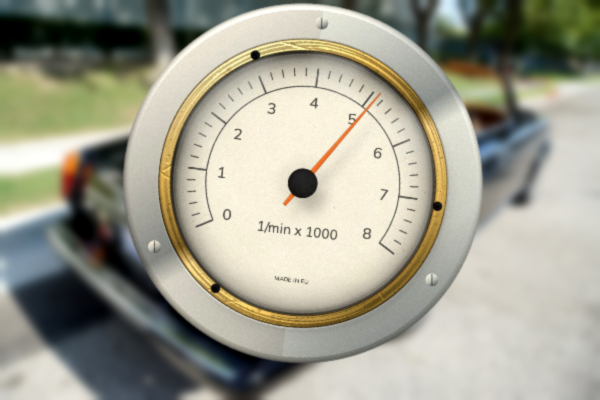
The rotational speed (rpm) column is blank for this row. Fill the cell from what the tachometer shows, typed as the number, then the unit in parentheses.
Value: 5100 (rpm)
